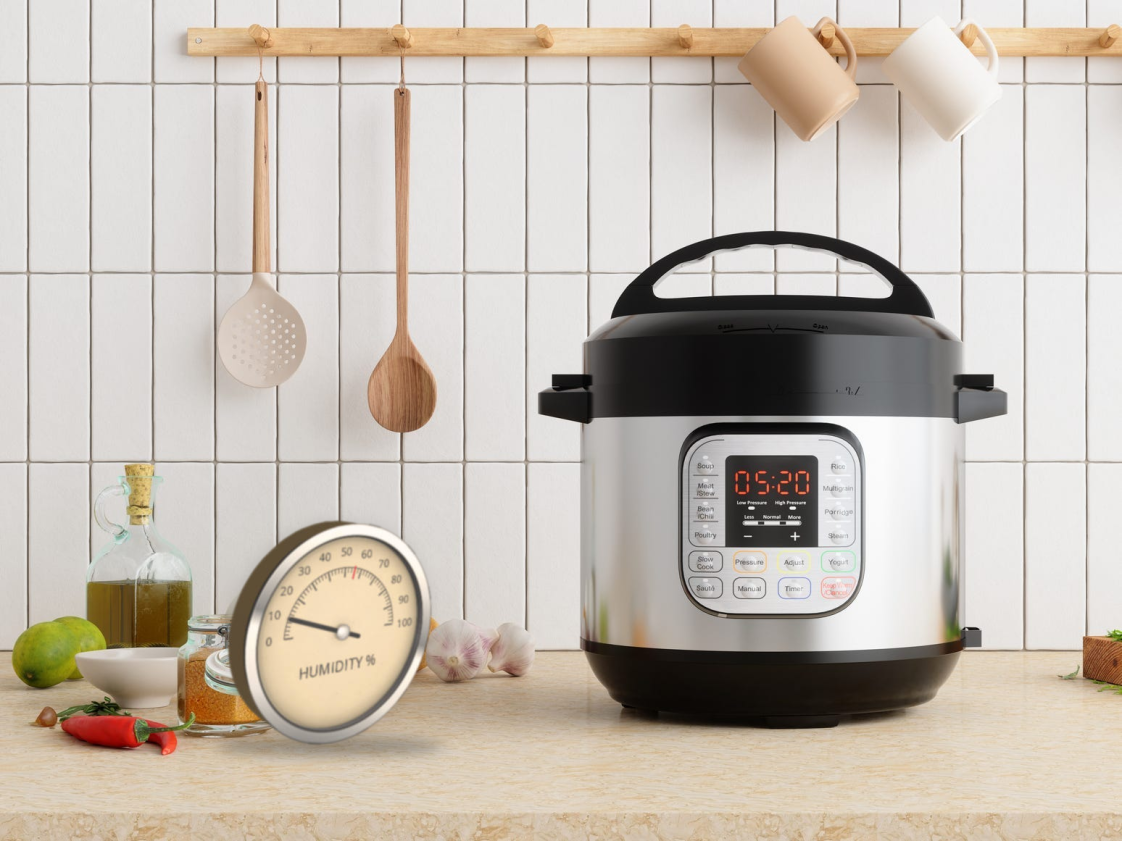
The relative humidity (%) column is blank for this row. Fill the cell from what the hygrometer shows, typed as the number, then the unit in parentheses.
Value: 10 (%)
